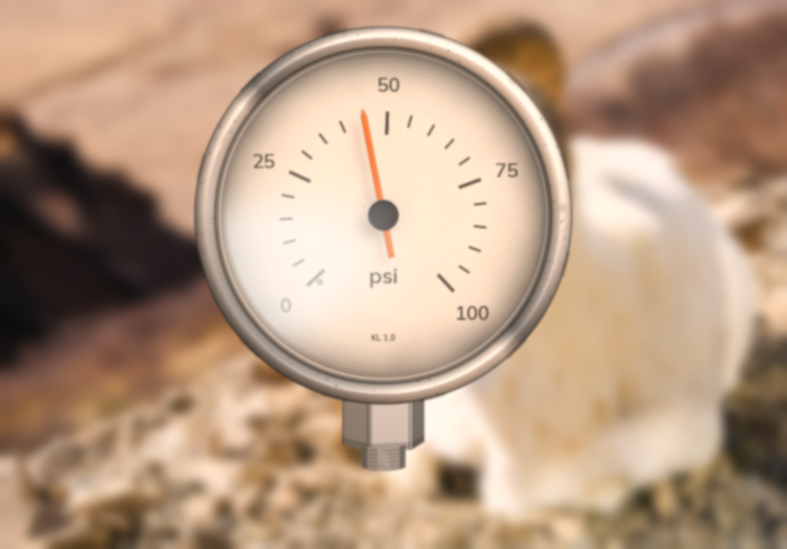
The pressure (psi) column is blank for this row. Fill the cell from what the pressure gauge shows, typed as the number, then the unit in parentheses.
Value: 45 (psi)
